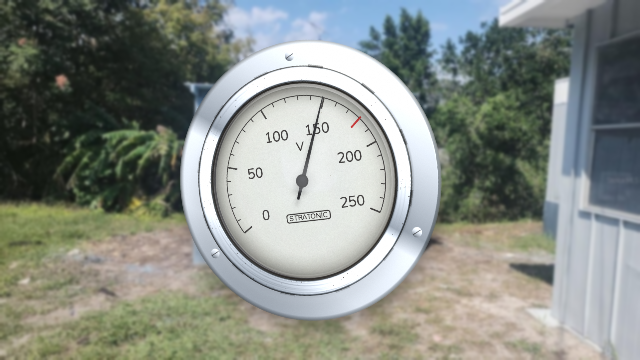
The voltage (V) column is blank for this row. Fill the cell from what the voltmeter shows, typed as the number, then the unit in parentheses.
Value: 150 (V)
